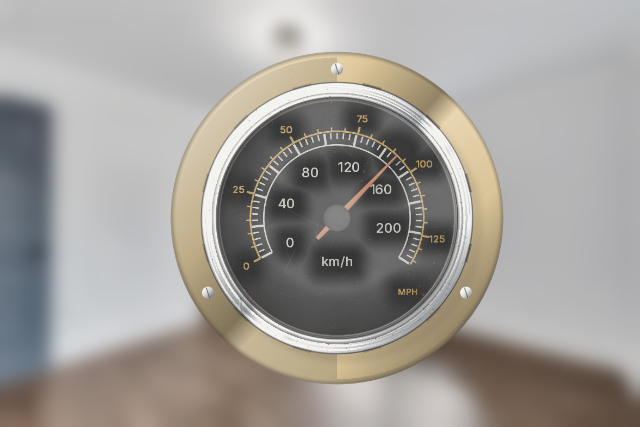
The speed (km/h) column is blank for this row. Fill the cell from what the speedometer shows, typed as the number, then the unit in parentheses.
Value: 148 (km/h)
